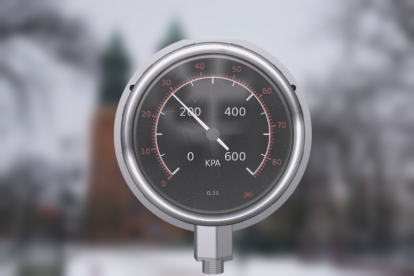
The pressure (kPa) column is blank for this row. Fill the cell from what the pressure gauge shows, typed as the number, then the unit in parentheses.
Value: 200 (kPa)
